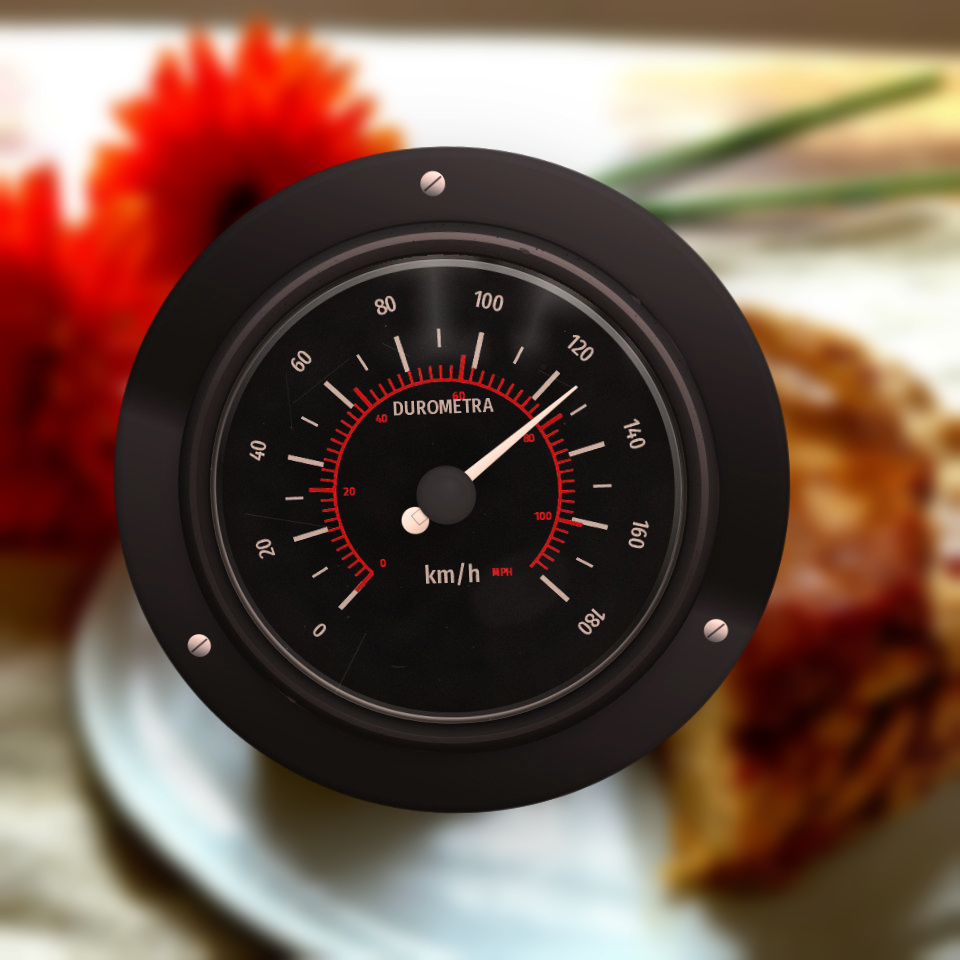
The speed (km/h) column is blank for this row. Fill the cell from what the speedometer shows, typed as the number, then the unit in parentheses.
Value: 125 (km/h)
